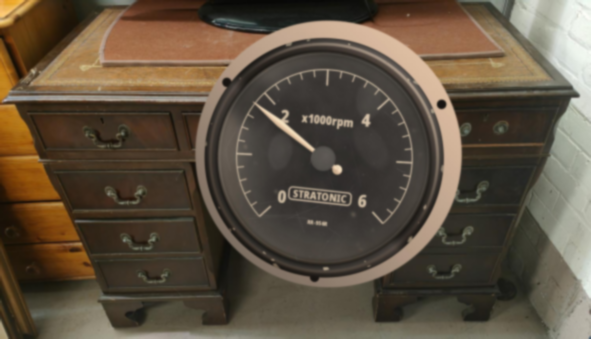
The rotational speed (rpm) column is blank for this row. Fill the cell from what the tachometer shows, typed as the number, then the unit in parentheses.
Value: 1800 (rpm)
